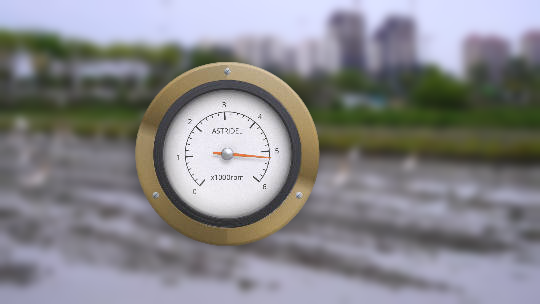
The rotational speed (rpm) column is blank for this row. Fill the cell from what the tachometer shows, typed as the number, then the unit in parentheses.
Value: 5200 (rpm)
